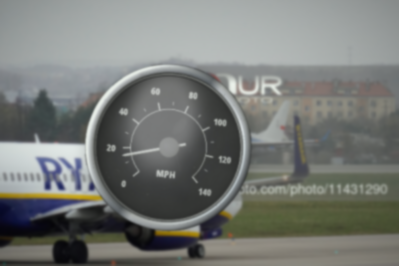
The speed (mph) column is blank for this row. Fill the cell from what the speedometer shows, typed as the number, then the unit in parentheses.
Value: 15 (mph)
